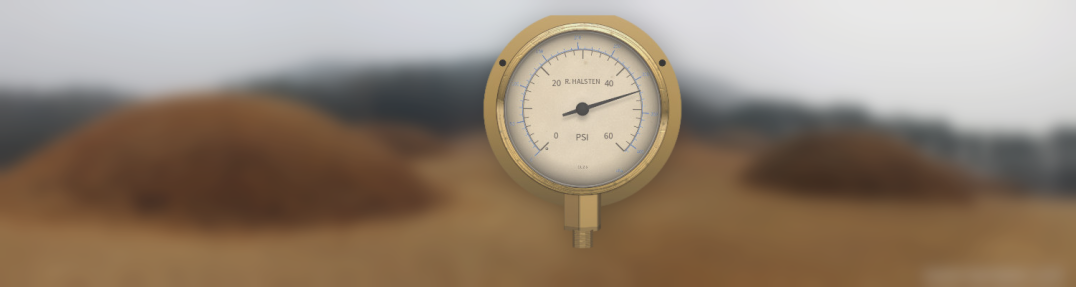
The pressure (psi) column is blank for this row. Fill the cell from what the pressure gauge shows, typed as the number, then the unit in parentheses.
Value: 46 (psi)
